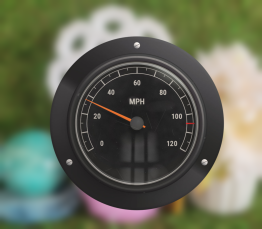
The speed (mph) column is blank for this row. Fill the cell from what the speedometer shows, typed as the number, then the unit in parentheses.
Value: 27.5 (mph)
